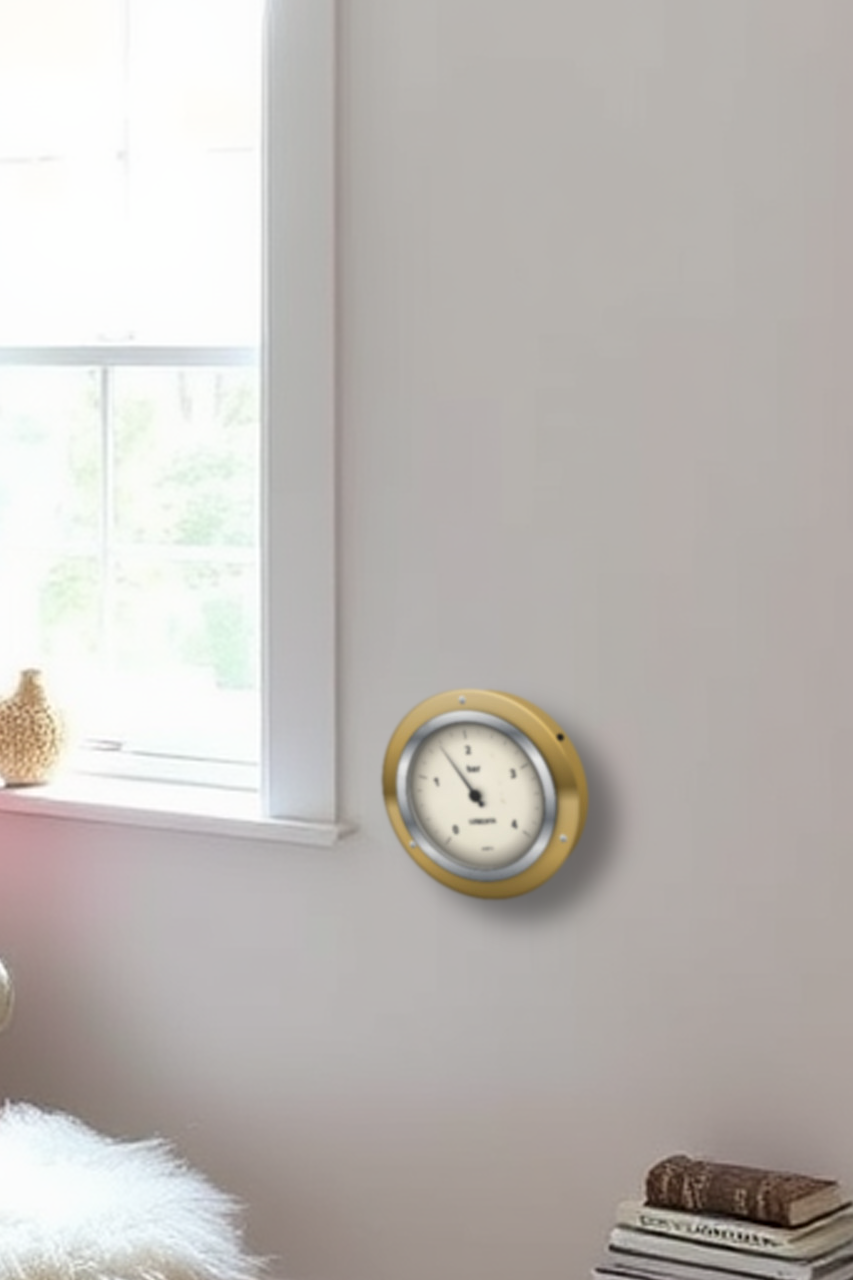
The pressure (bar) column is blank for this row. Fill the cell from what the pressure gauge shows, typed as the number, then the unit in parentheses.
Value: 1.6 (bar)
